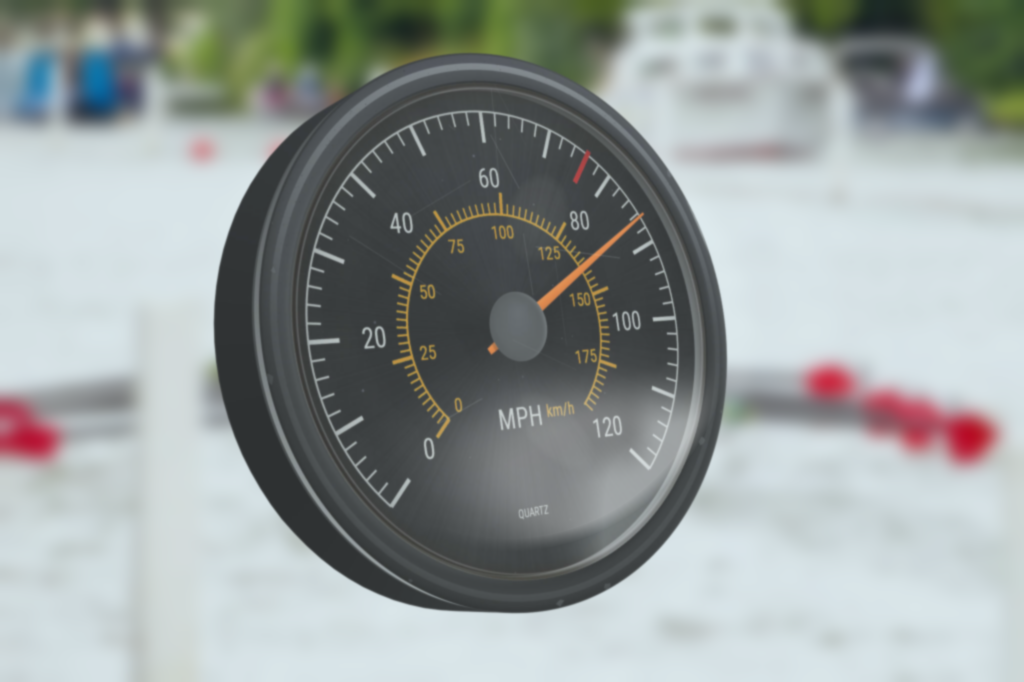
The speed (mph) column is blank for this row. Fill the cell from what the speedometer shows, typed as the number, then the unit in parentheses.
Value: 86 (mph)
